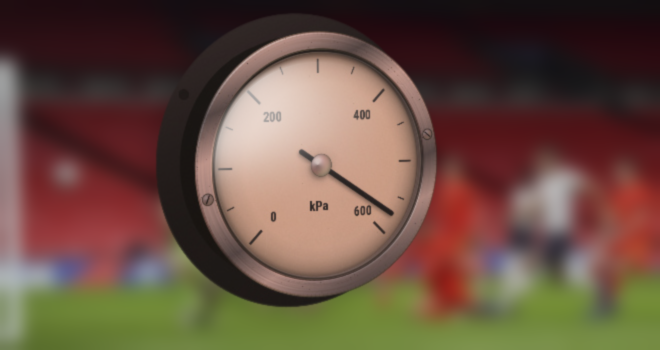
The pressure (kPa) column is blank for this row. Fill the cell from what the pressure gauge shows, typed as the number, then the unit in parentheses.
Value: 575 (kPa)
